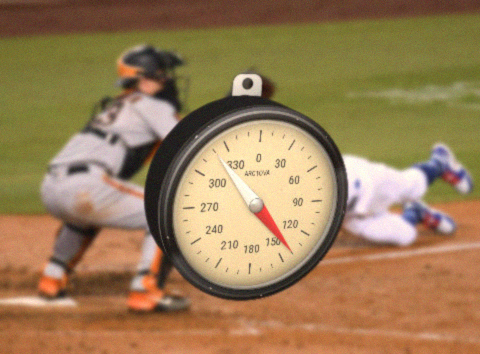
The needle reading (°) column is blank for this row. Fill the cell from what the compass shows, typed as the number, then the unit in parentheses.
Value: 140 (°)
